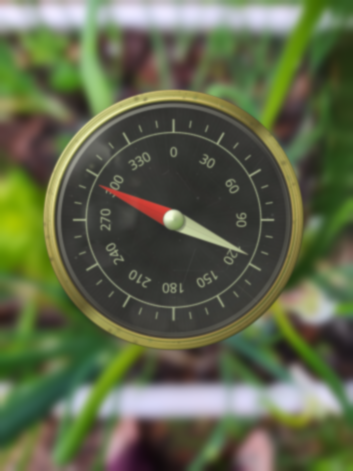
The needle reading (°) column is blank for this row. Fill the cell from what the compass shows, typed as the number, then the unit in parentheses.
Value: 295 (°)
